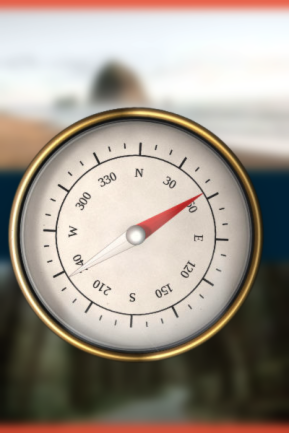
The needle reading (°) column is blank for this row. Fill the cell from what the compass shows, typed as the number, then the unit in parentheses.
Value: 55 (°)
